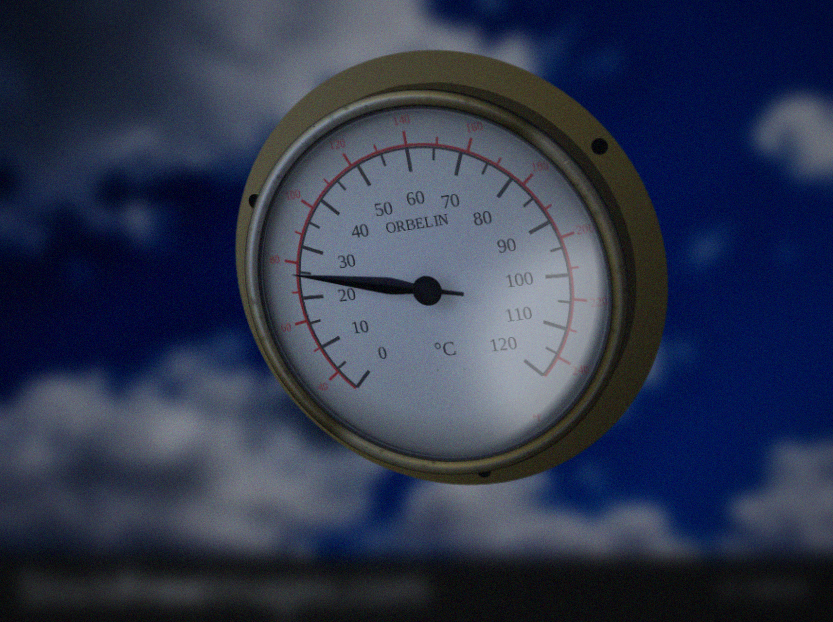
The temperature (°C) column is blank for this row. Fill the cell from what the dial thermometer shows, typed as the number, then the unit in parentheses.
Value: 25 (°C)
